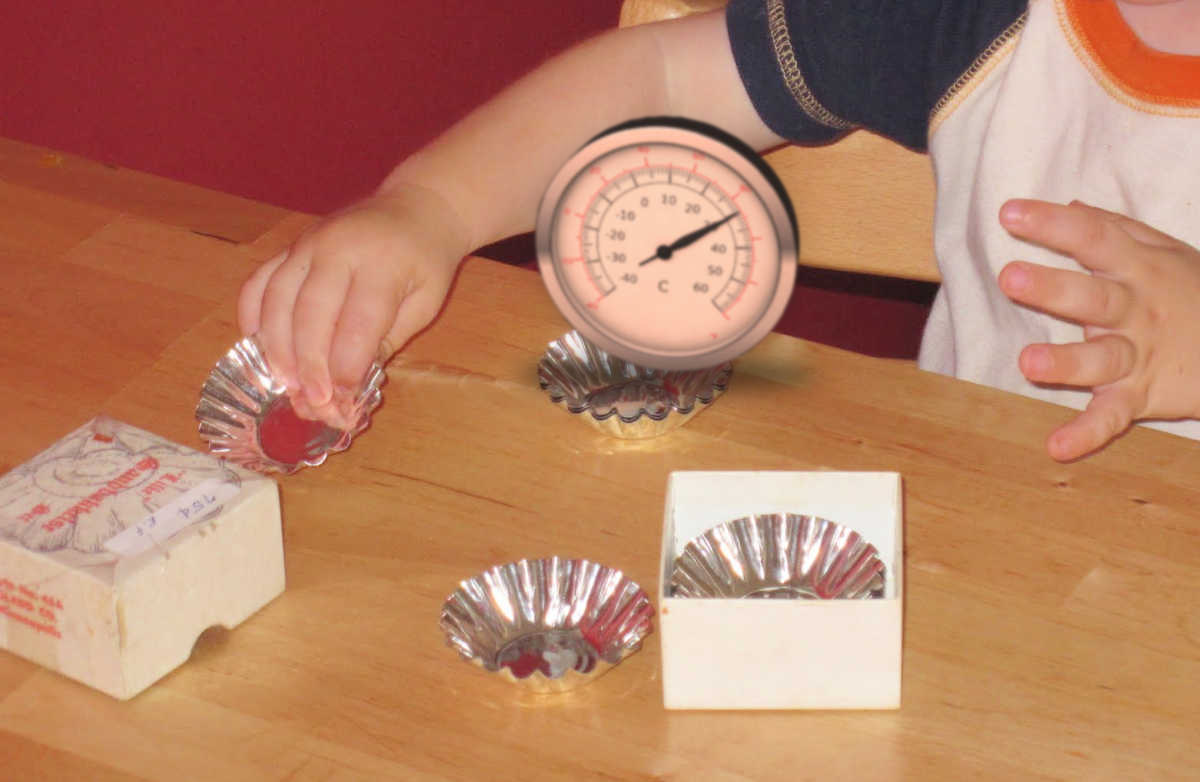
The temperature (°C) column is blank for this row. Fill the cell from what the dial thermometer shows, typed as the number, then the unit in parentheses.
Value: 30 (°C)
